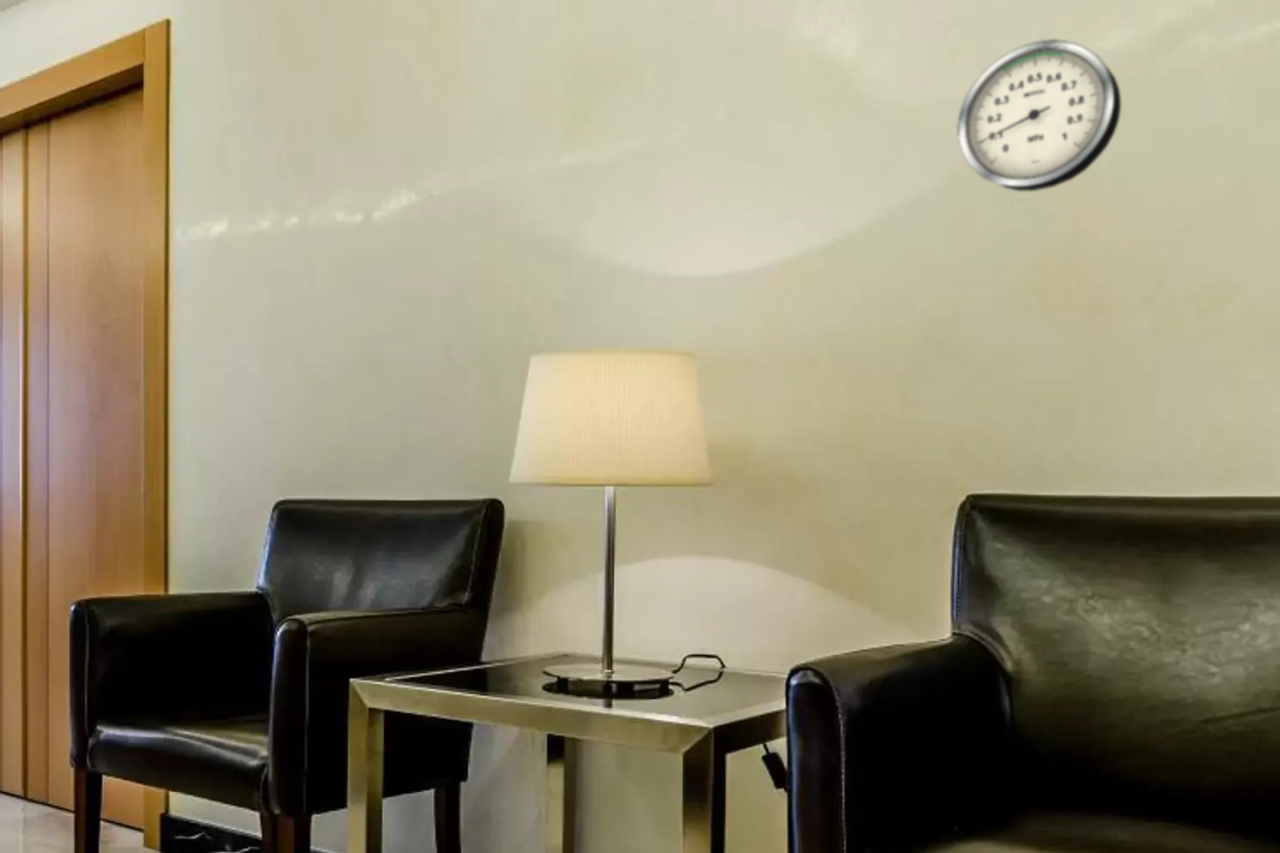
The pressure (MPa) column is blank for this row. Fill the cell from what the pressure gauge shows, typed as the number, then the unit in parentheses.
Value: 0.1 (MPa)
